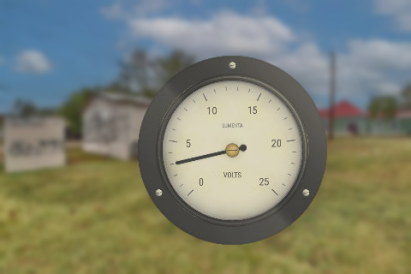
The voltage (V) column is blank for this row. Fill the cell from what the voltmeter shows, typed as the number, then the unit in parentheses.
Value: 3 (V)
